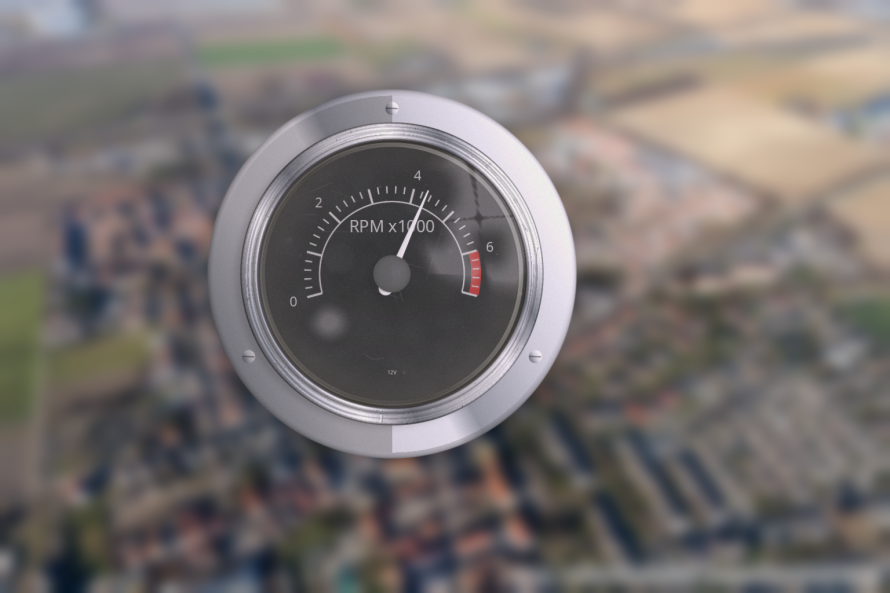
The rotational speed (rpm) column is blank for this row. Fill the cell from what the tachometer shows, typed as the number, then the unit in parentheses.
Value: 4300 (rpm)
